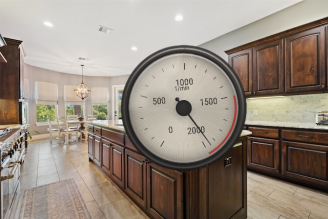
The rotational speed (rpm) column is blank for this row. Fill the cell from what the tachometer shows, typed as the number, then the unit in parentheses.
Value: 1950 (rpm)
